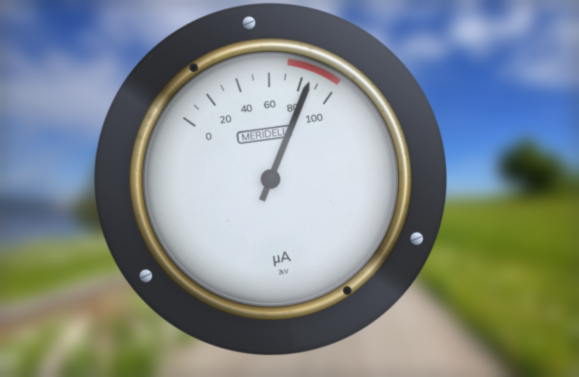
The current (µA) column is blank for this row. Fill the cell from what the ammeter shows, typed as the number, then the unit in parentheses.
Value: 85 (µA)
